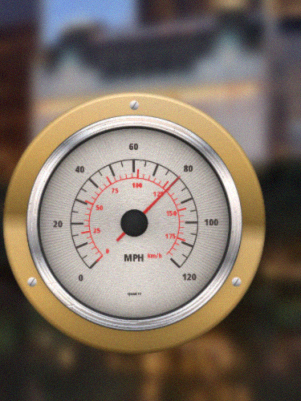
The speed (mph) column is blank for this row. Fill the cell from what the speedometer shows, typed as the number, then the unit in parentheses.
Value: 80 (mph)
